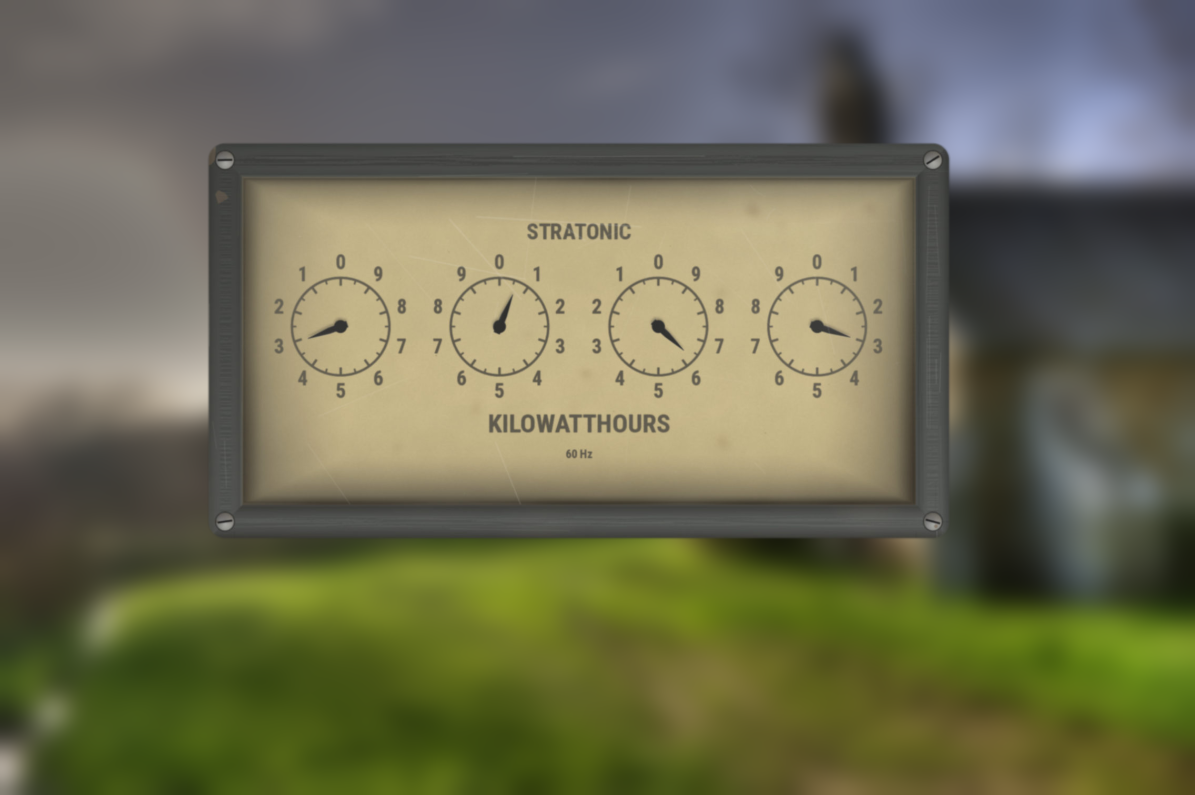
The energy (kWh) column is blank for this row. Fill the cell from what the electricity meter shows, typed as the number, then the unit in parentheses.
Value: 3063 (kWh)
